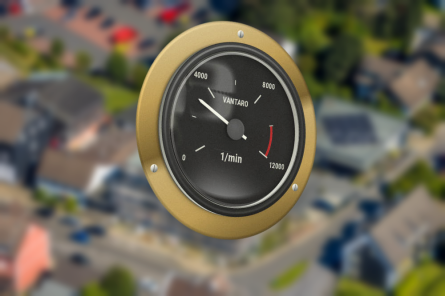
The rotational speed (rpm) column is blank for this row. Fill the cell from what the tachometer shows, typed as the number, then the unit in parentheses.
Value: 3000 (rpm)
